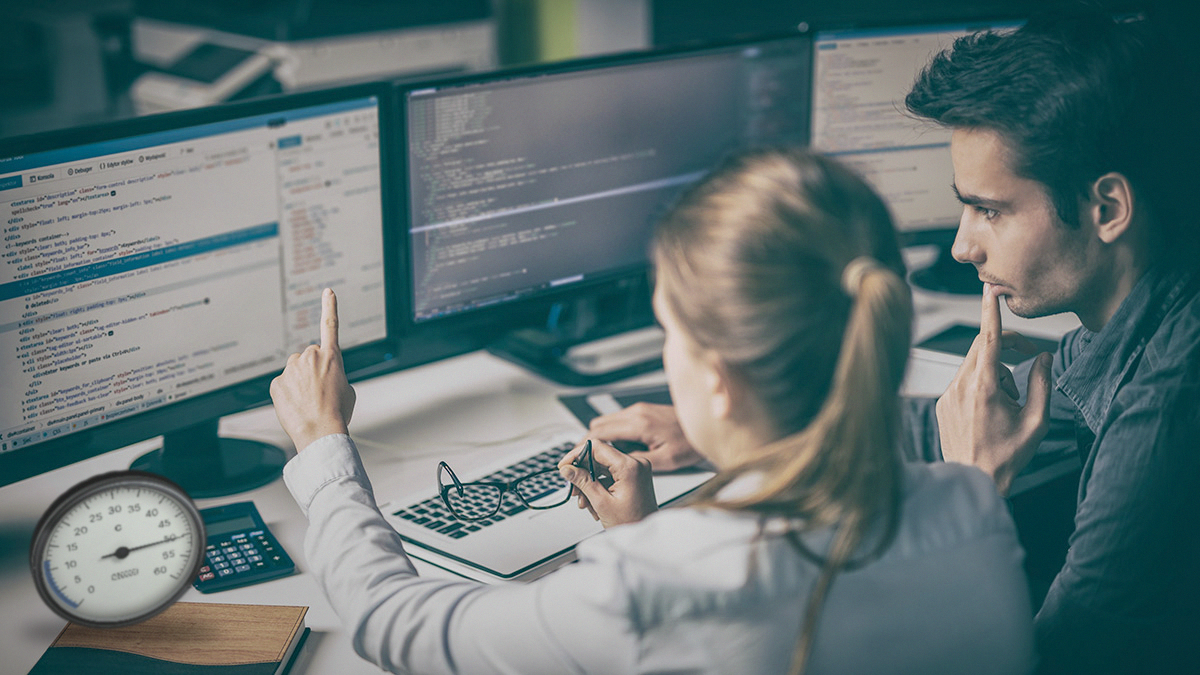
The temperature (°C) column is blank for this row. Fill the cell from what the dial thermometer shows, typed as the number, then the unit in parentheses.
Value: 50 (°C)
